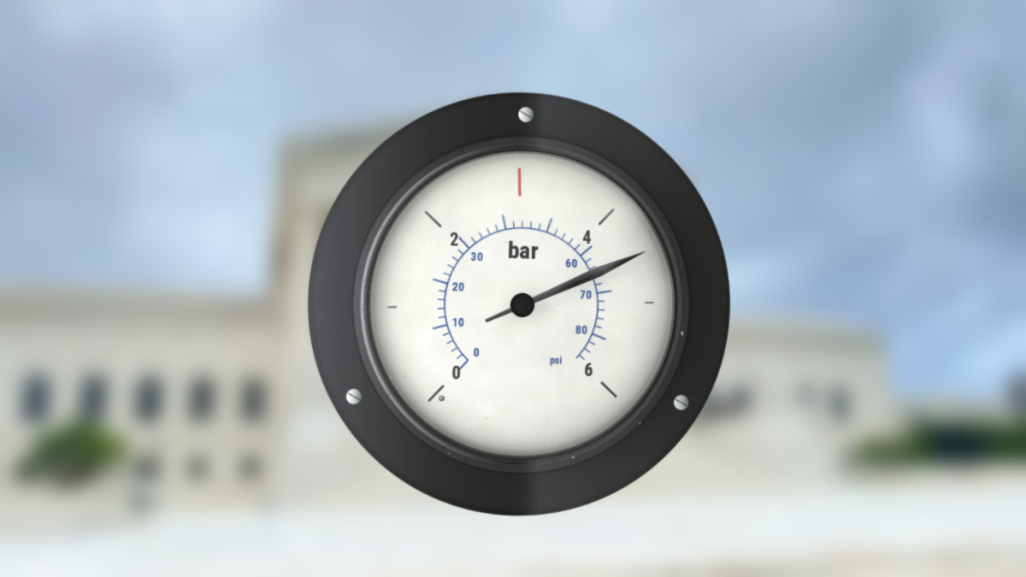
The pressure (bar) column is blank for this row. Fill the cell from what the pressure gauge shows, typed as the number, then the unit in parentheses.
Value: 4.5 (bar)
